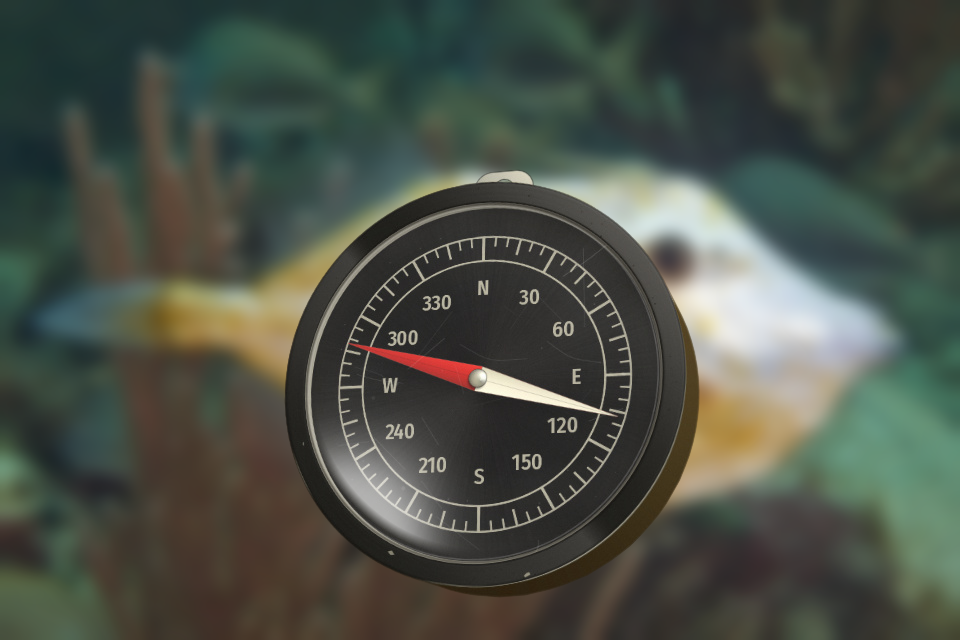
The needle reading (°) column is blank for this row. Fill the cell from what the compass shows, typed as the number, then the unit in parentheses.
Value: 287.5 (°)
